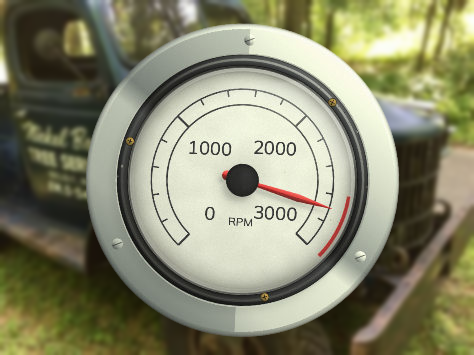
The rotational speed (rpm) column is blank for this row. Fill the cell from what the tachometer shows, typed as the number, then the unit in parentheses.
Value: 2700 (rpm)
